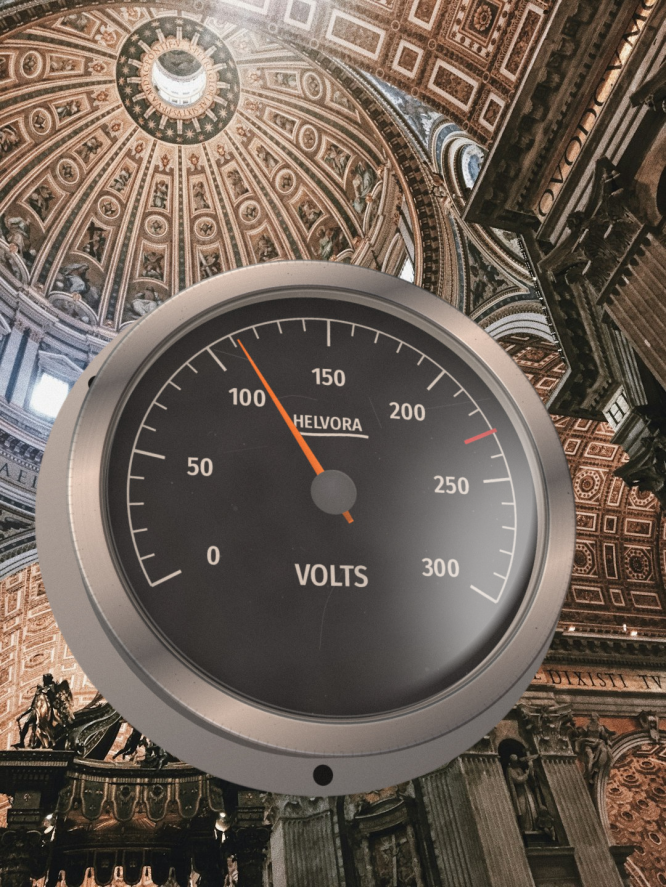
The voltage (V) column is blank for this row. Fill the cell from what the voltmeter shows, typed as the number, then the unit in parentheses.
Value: 110 (V)
